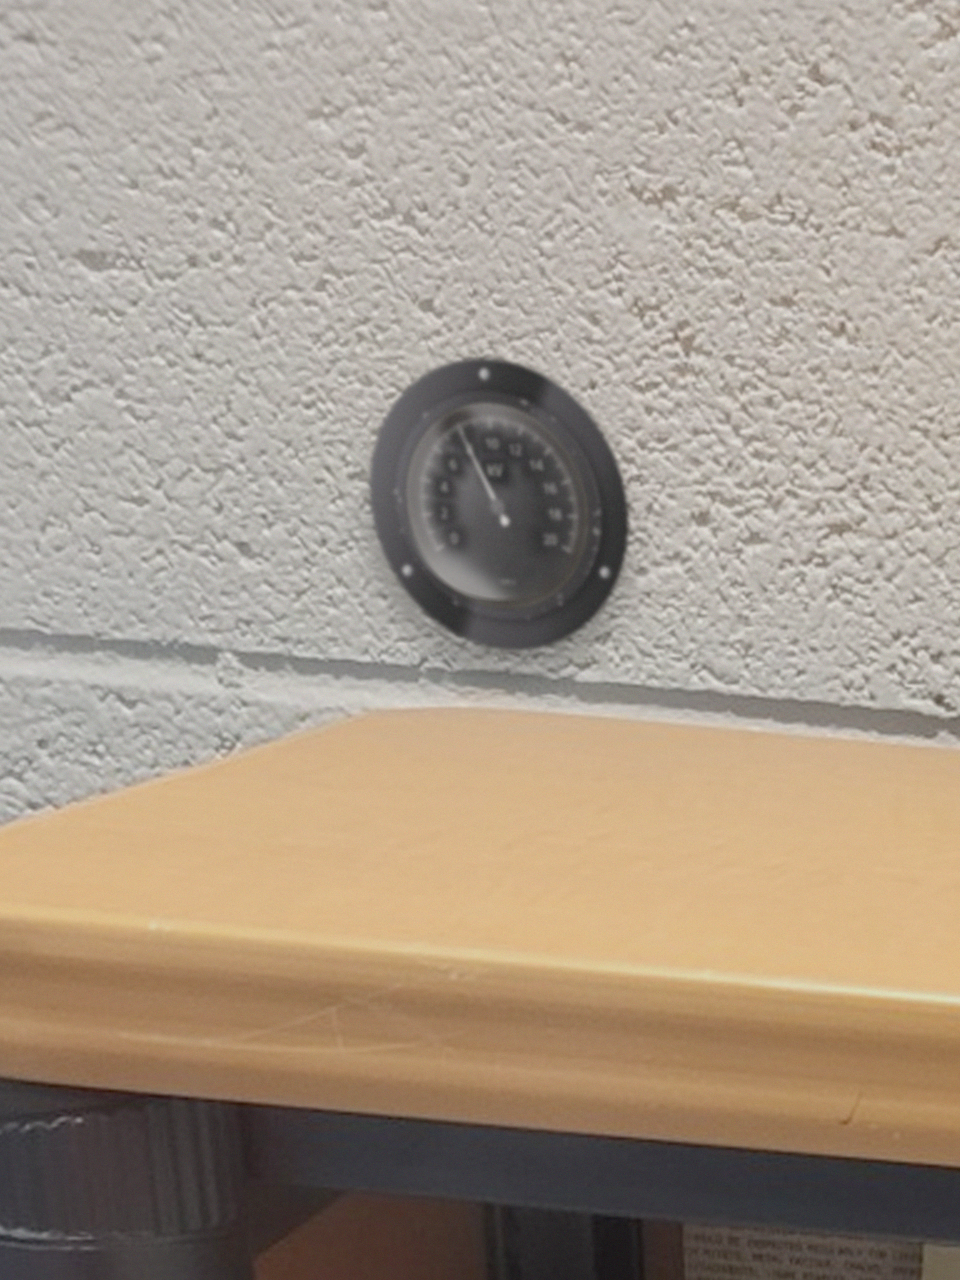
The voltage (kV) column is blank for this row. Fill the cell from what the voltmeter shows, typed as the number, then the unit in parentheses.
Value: 8 (kV)
